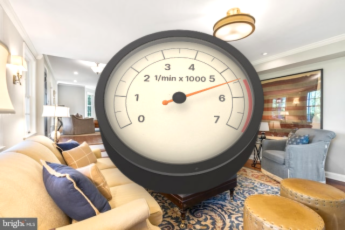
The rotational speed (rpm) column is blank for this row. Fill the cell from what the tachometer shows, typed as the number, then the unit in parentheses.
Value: 5500 (rpm)
